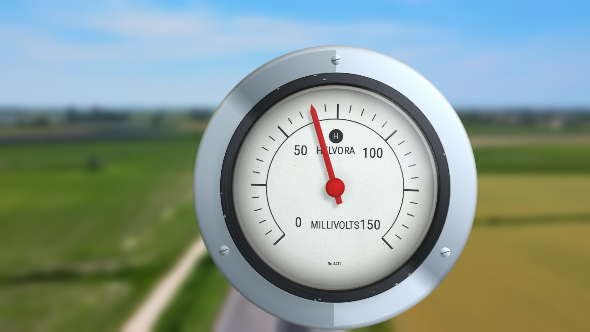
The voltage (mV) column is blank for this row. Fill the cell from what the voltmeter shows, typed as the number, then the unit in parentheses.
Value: 65 (mV)
